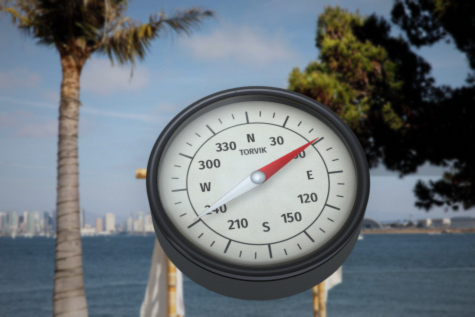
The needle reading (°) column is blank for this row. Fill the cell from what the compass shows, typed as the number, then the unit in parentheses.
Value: 60 (°)
